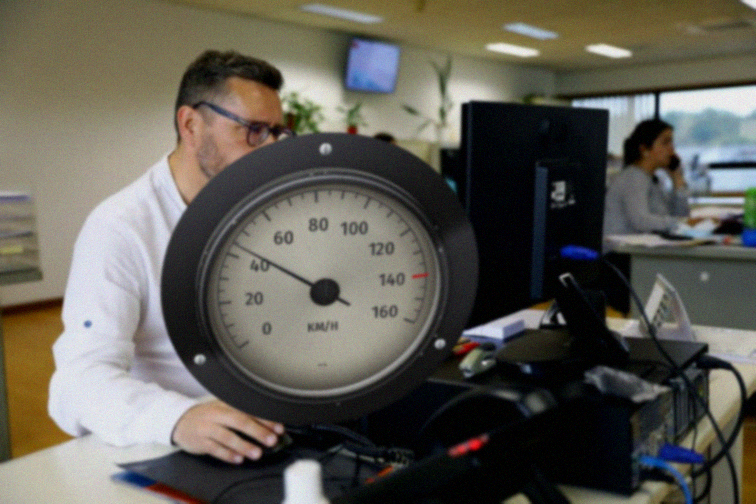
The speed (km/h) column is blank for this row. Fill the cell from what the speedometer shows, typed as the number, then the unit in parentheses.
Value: 45 (km/h)
